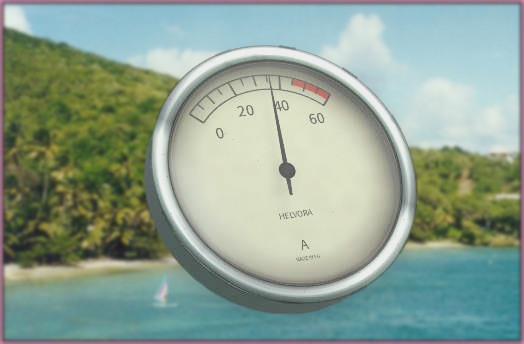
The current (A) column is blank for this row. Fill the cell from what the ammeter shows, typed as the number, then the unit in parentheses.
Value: 35 (A)
